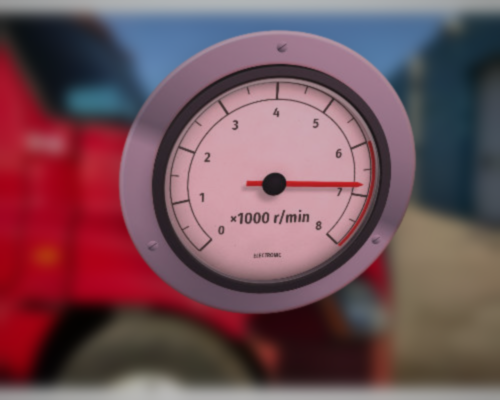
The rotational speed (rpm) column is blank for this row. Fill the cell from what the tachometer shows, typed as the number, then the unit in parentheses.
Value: 6750 (rpm)
